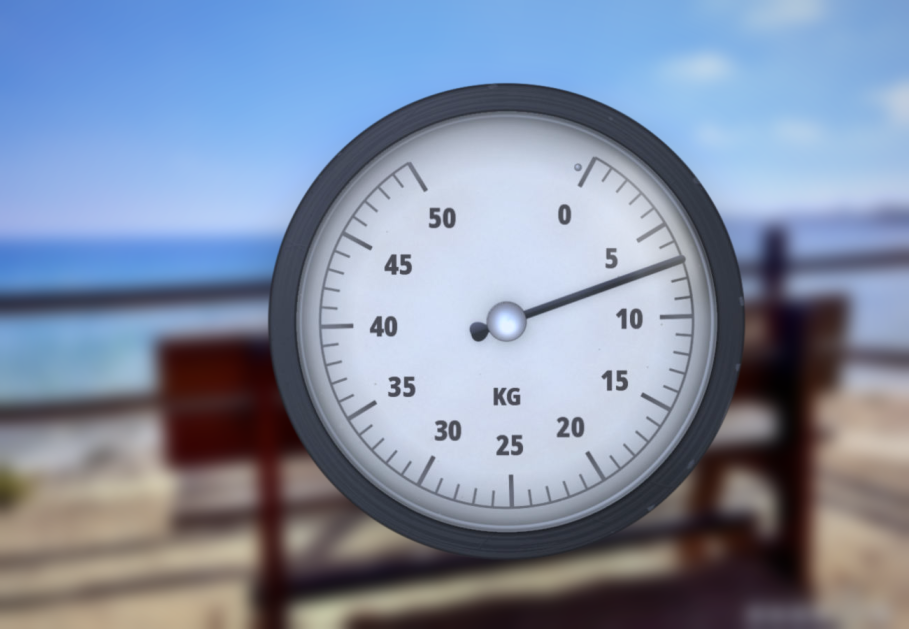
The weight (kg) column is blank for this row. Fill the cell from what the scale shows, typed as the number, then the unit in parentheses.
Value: 7 (kg)
